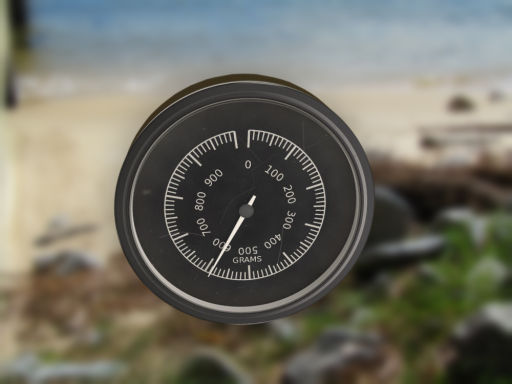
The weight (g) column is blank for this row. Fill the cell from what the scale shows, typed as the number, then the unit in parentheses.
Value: 590 (g)
